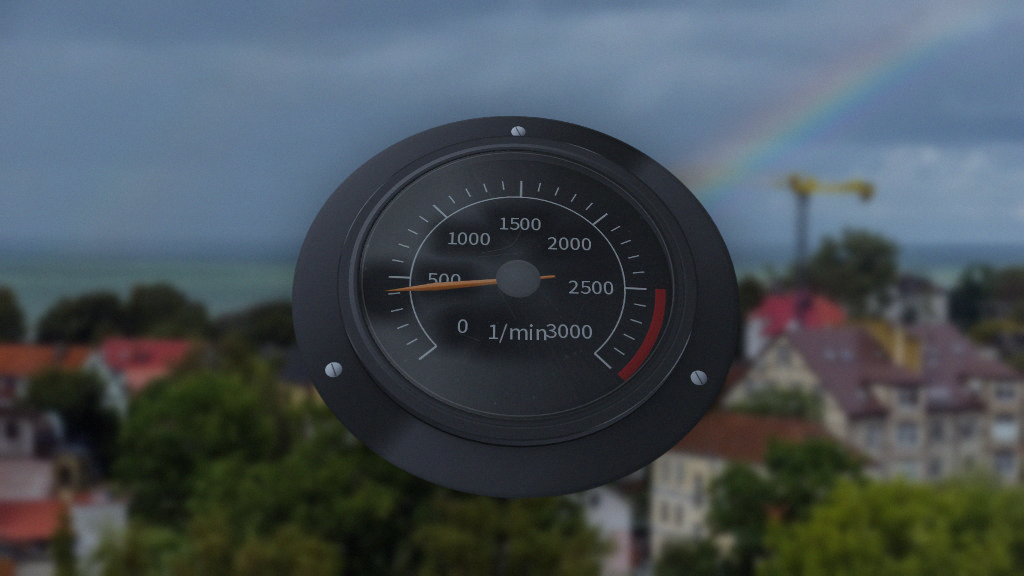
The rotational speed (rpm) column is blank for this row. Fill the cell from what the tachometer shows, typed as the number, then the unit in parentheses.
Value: 400 (rpm)
